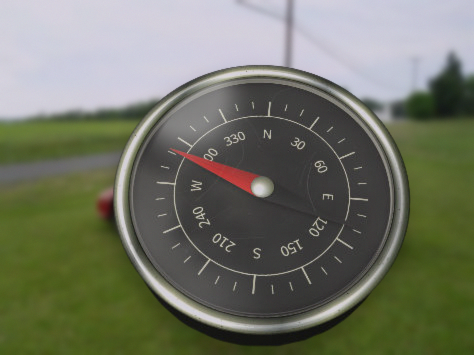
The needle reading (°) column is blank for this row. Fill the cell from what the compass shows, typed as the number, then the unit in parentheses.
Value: 290 (°)
